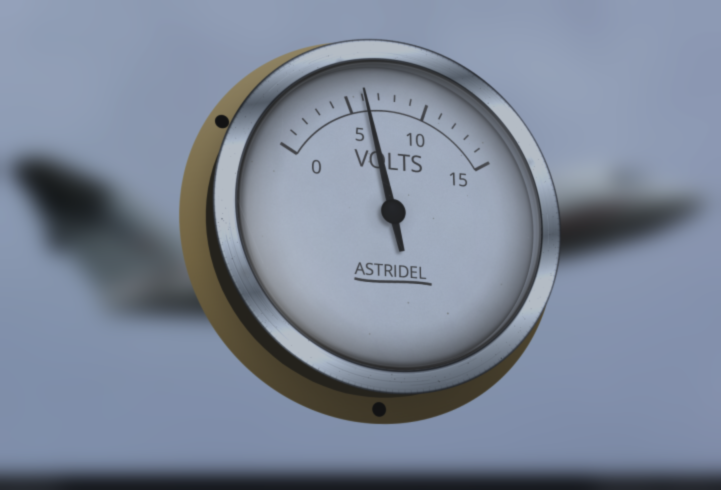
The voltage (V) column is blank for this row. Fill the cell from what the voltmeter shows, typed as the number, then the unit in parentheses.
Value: 6 (V)
